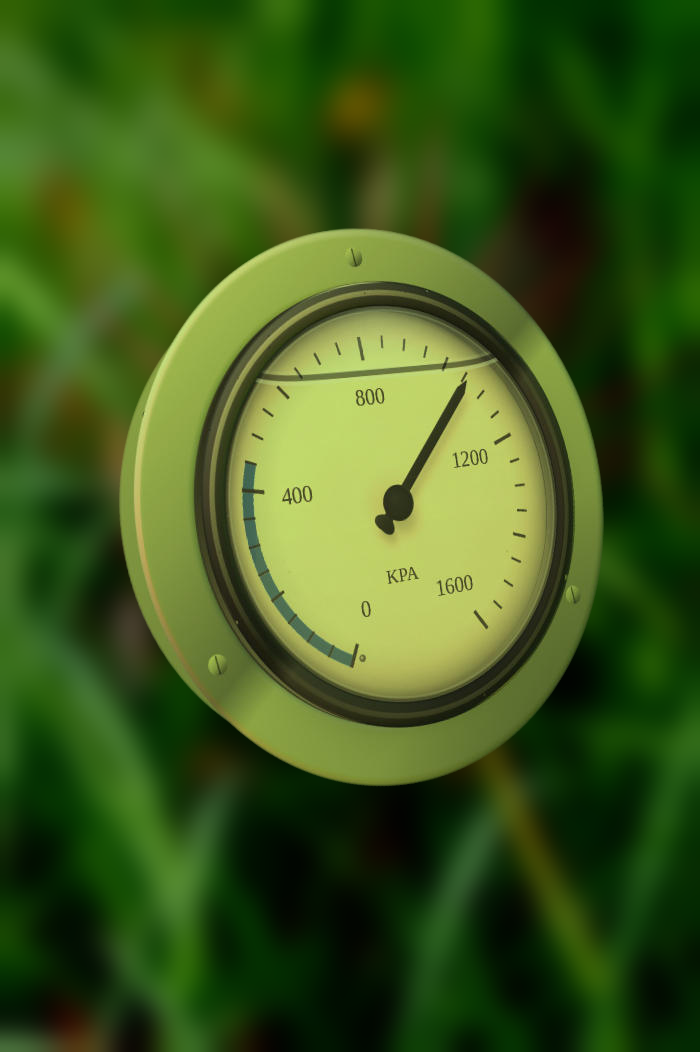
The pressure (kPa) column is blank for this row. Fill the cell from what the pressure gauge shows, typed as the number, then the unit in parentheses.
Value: 1050 (kPa)
